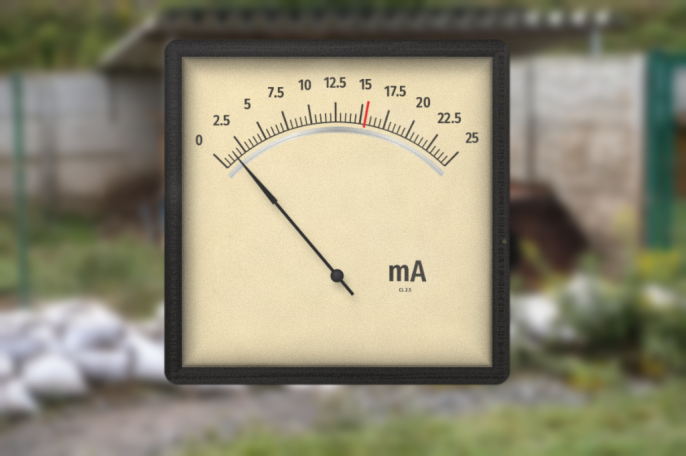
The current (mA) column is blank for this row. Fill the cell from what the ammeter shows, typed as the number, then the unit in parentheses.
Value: 1.5 (mA)
